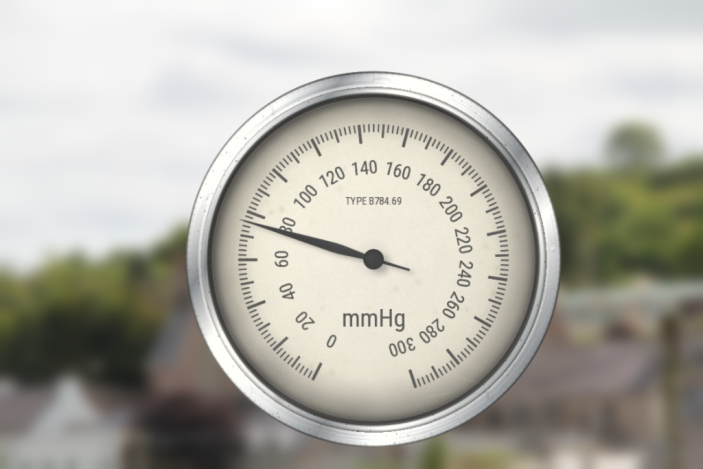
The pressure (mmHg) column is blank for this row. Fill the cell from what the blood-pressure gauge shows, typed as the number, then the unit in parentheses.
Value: 76 (mmHg)
